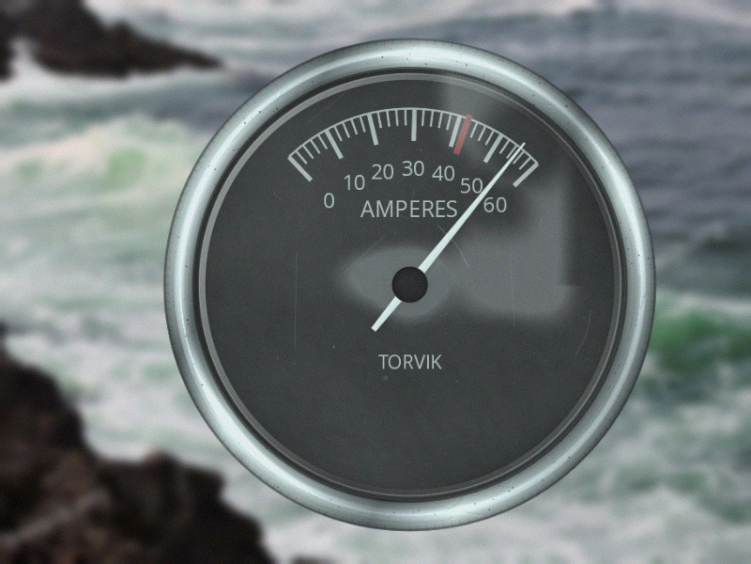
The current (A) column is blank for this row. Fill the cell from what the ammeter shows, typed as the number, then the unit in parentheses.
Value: 55 (A)
